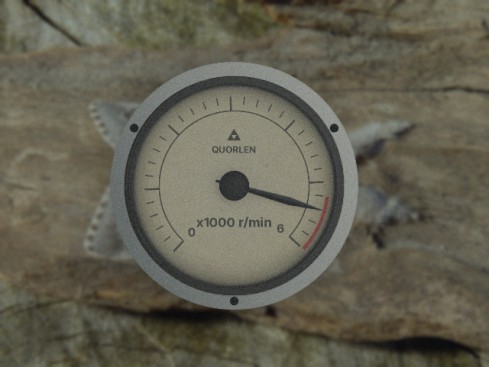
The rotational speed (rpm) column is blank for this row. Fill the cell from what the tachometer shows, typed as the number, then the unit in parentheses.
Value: 5400 (rpm)
